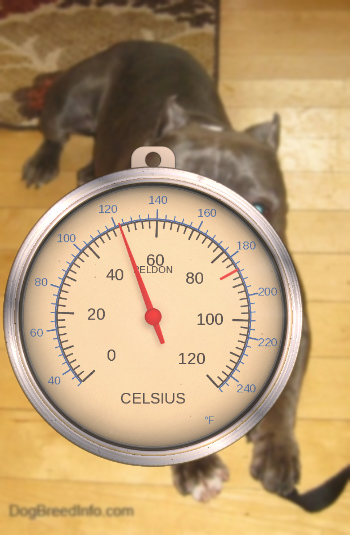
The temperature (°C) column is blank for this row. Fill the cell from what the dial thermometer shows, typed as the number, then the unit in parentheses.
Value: 50 (°C)
